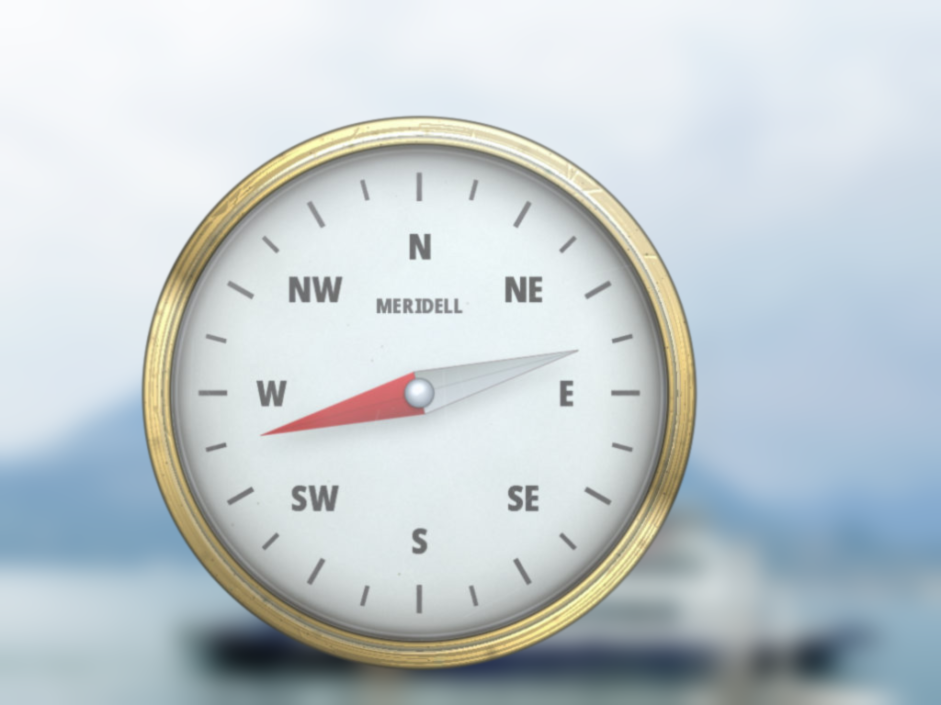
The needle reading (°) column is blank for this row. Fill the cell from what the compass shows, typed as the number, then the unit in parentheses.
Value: 255 (°)
